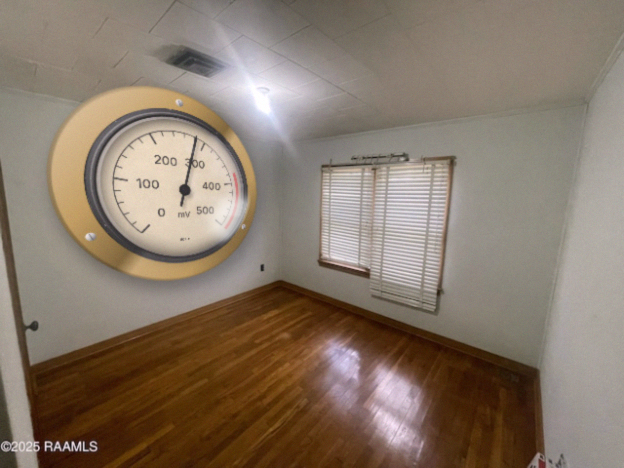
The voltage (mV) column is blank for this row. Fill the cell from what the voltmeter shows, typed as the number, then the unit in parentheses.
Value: 280 (mV)
